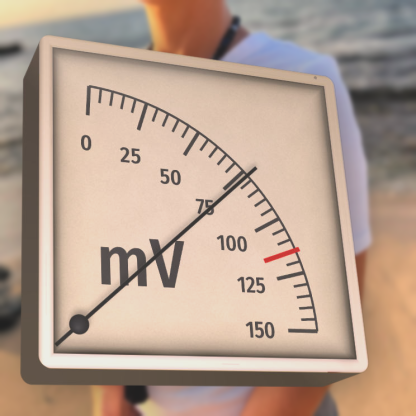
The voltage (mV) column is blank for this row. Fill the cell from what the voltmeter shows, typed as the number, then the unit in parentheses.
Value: 77.5 (mV)
